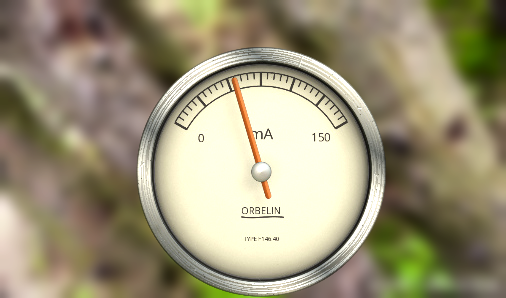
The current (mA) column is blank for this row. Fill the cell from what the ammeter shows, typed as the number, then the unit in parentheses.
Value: 55 (mA)
